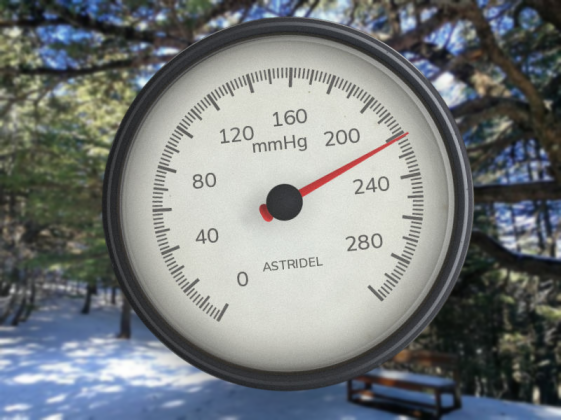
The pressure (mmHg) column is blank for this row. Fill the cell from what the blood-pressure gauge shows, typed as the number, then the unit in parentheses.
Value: 222 (mmHg)
